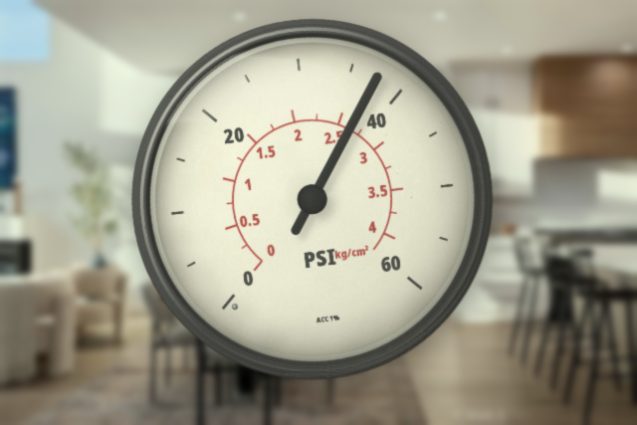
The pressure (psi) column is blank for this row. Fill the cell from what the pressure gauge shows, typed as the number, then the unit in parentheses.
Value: 37.5 (psi)
